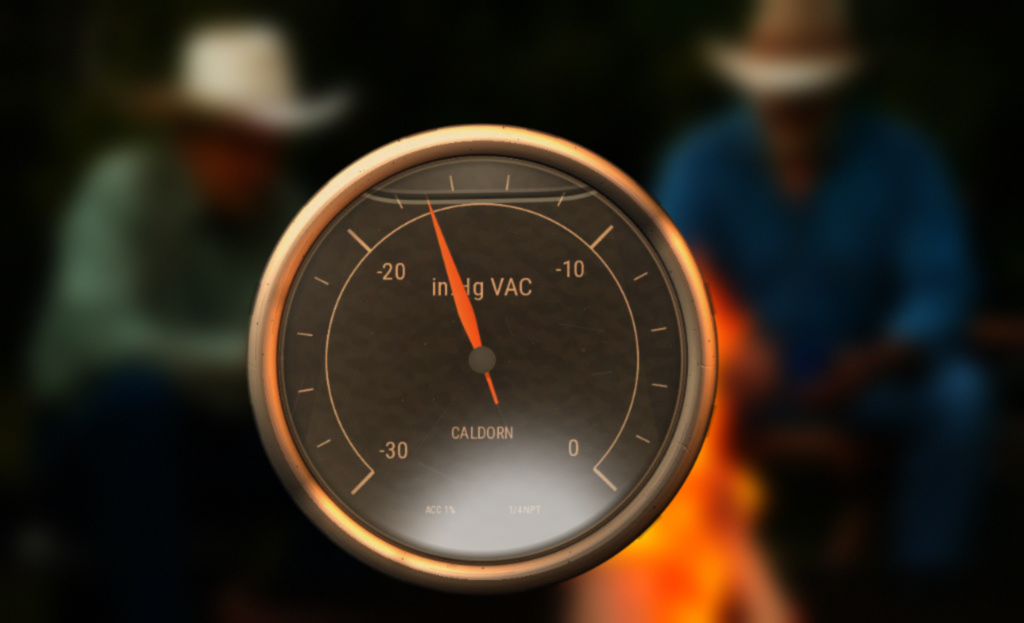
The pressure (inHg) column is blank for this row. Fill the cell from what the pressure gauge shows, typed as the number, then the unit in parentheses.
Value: -17 (inHg)
